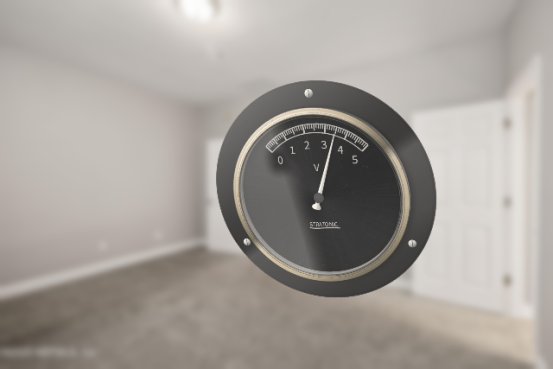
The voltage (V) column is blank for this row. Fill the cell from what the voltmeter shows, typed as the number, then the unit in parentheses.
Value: 3.5 (V)
